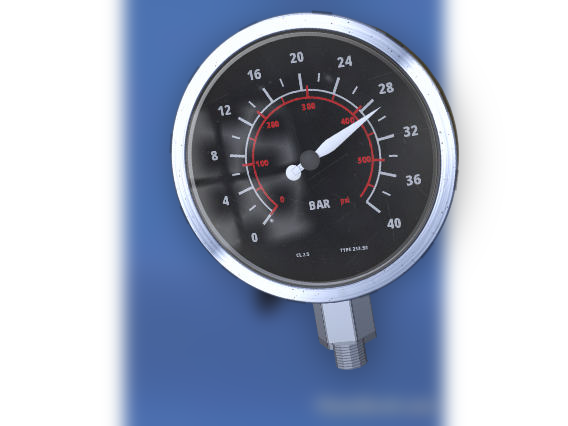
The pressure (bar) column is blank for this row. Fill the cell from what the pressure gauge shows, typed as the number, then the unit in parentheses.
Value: 29 (bar)
